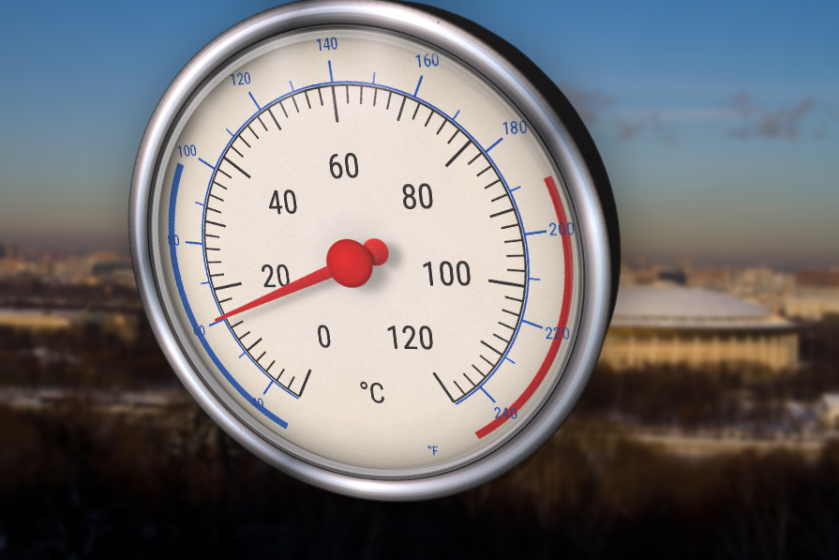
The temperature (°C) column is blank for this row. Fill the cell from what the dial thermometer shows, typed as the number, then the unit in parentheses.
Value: 16 (°C)
